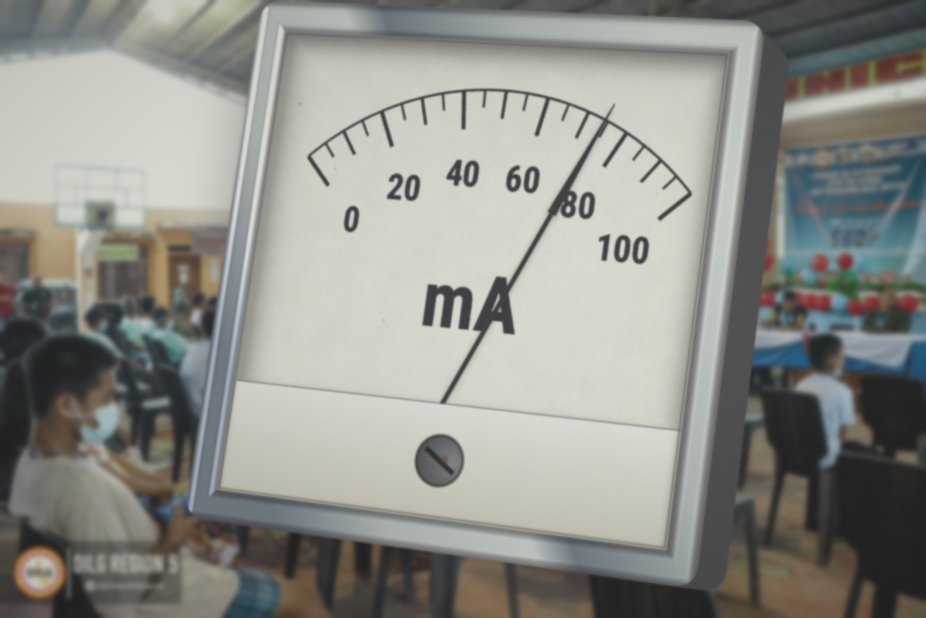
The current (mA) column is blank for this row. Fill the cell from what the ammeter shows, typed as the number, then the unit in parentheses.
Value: 75 (mA)
